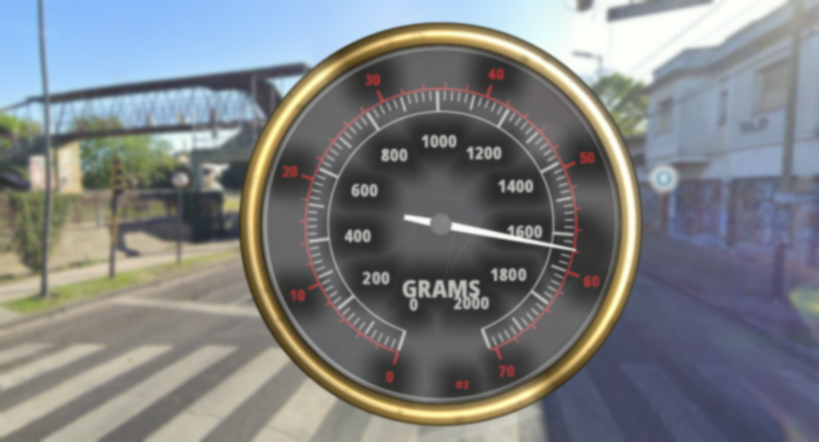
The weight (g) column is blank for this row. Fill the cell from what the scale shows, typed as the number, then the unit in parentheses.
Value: 1640 (g)
